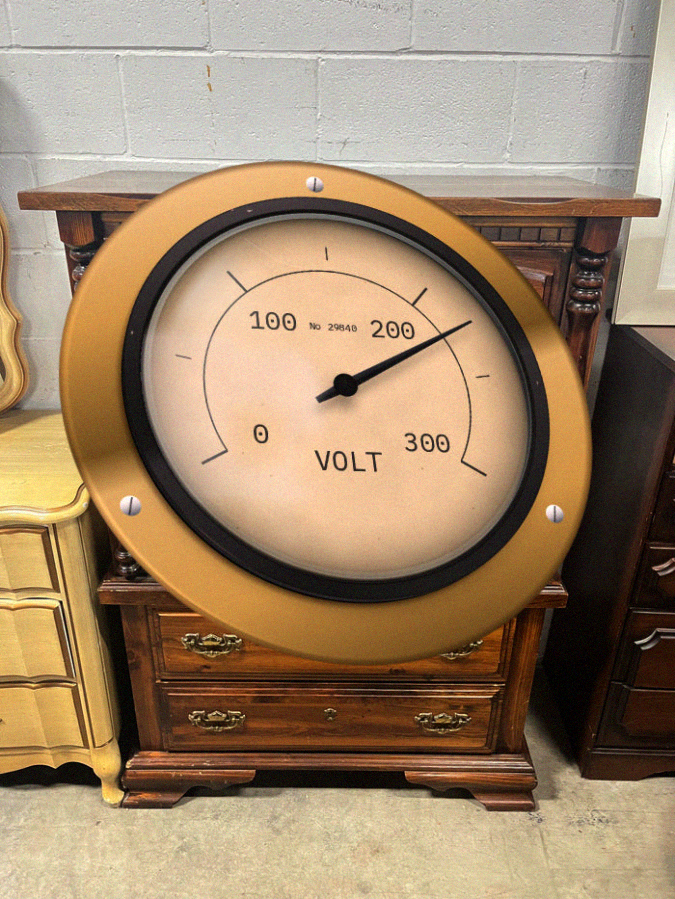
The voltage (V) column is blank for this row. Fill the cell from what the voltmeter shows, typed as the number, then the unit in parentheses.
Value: 225 (V)
